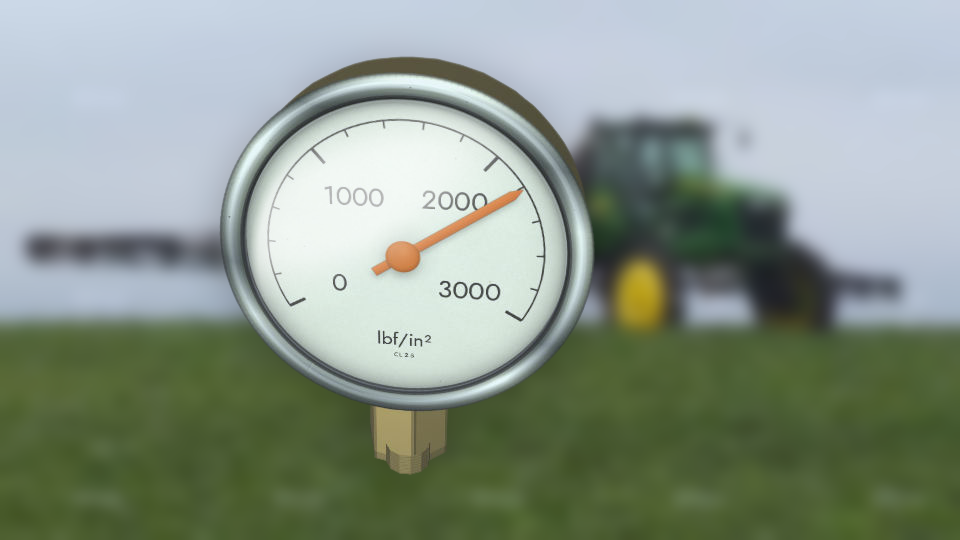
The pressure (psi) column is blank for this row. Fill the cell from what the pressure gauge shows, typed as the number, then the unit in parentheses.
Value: 2200 (psi)
